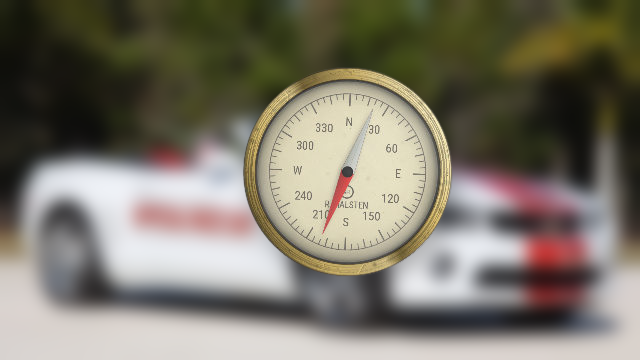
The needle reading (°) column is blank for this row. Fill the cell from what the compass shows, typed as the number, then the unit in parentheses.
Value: 200 (°)
